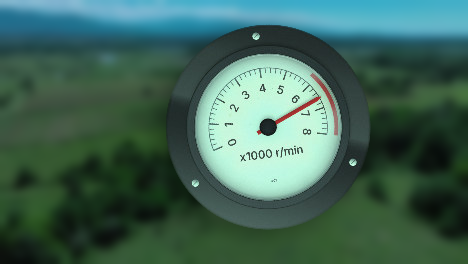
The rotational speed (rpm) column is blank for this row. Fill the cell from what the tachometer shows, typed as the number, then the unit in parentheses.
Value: 6600 (rpm)
